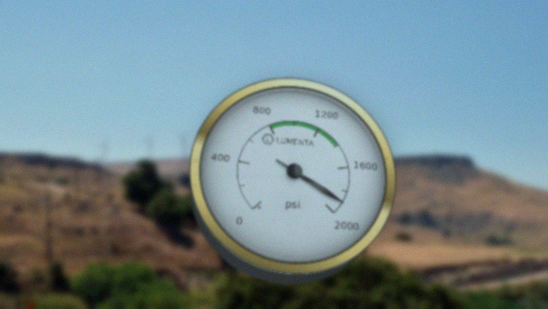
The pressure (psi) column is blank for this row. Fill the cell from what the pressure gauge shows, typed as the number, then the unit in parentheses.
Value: 1900 (psi)
